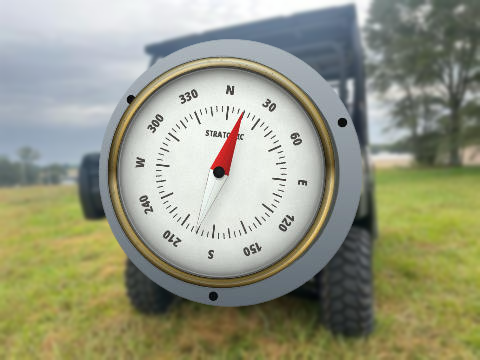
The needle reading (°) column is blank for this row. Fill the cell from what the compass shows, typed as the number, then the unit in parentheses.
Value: 15 (°)
